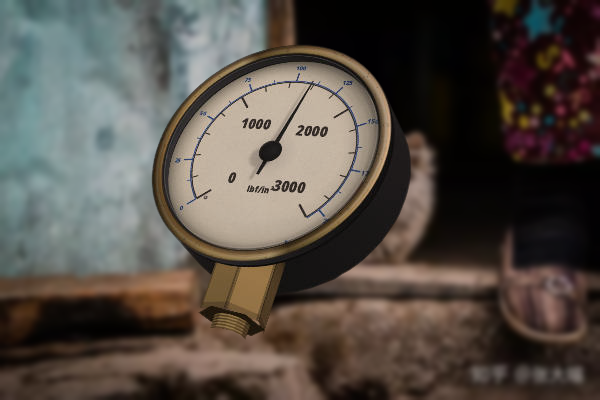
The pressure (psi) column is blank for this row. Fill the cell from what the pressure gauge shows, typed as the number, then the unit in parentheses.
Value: 1600 (psi)
